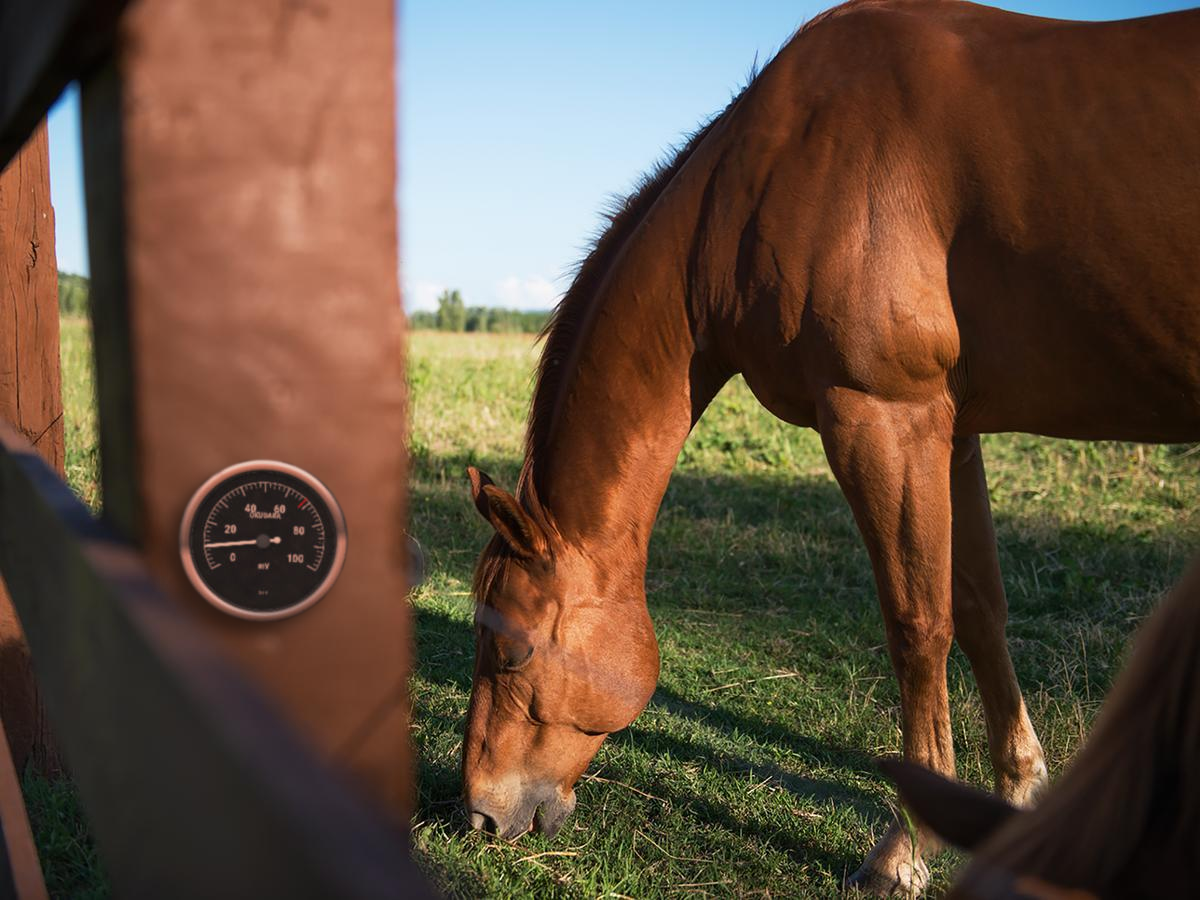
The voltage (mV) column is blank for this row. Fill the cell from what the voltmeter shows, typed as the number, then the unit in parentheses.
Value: 10 (mV)
